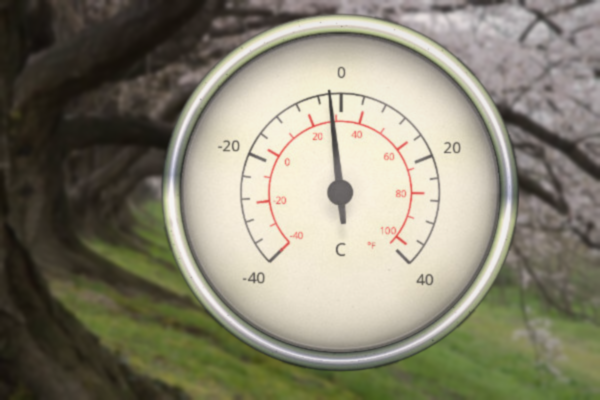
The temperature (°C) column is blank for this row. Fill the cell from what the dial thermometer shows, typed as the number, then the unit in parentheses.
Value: -2 (°C)
